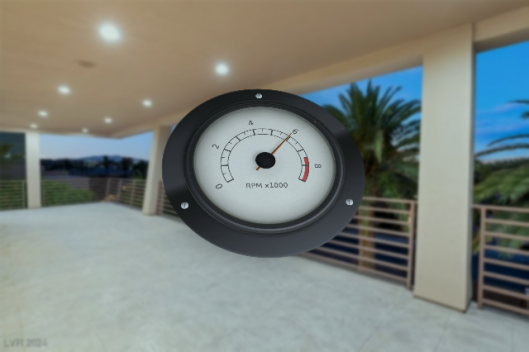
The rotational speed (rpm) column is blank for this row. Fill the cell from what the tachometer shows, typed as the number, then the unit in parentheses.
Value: 6000 (rpm)
